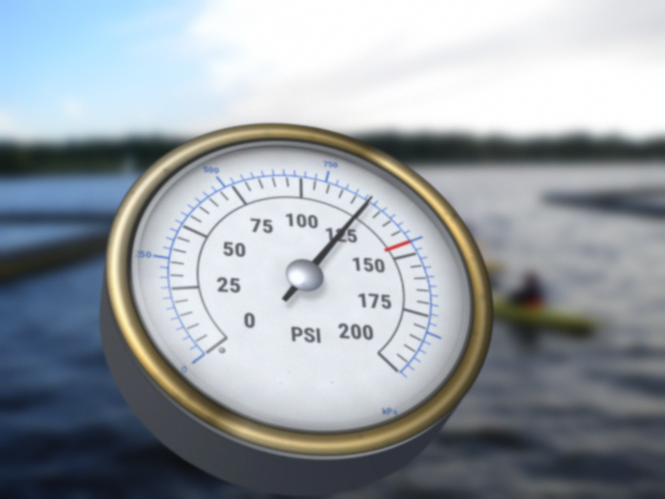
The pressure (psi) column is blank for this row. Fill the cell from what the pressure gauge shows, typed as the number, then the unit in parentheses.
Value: 125 (psi)
